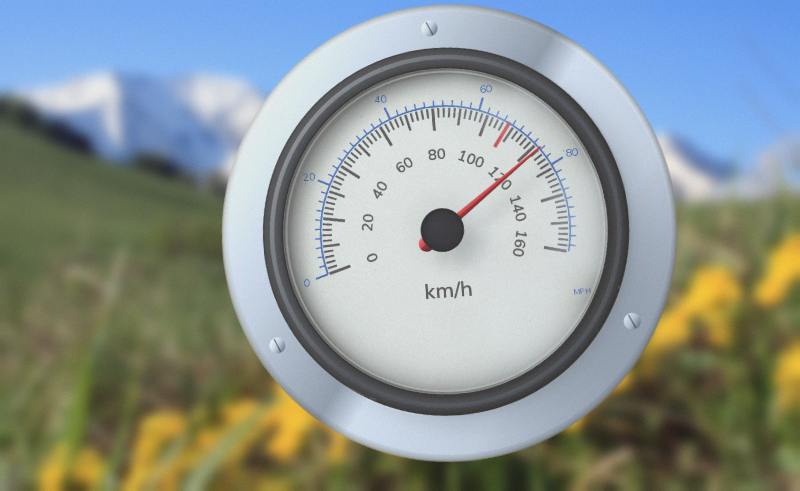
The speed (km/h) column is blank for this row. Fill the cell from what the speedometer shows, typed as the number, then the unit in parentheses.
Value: 122 (km/h)
